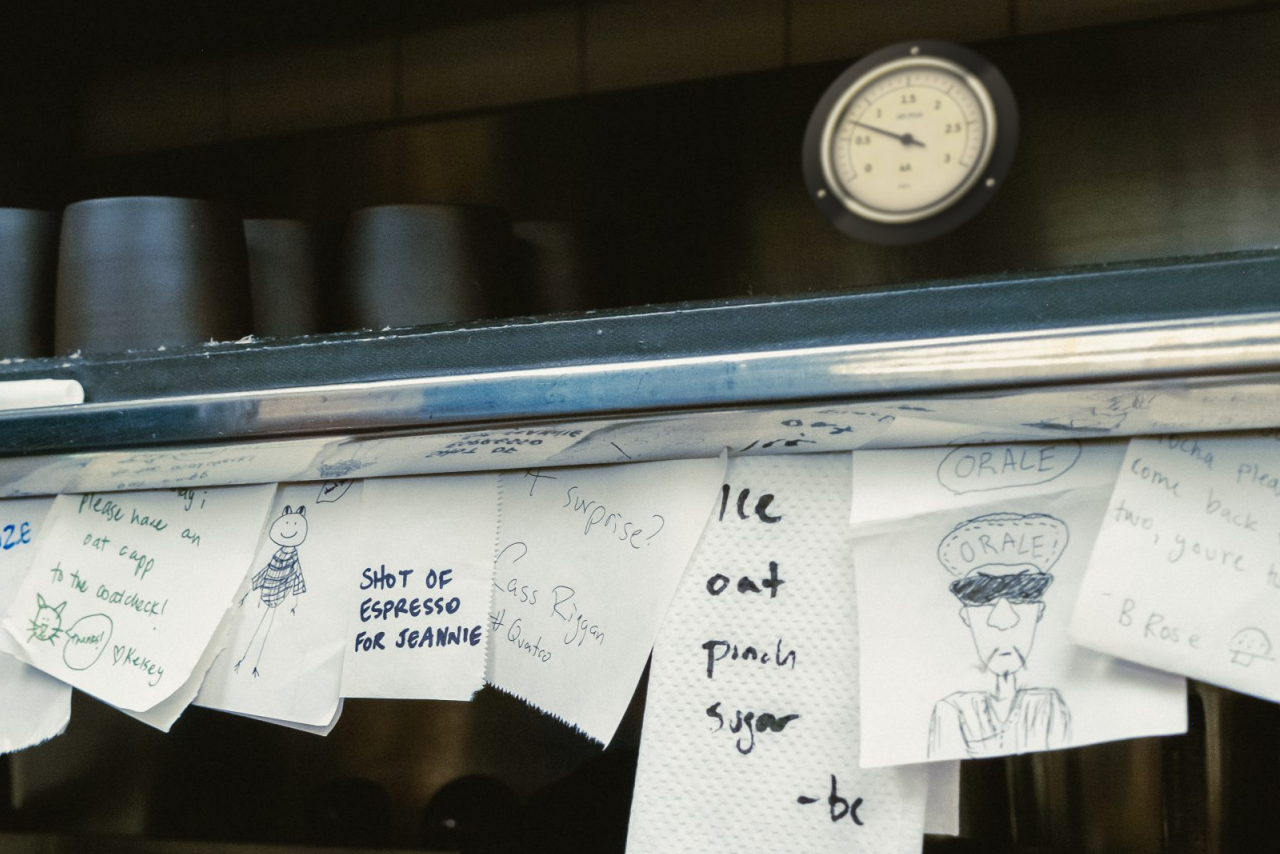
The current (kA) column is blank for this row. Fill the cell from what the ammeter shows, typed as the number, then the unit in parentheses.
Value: 0.7 (kA)
